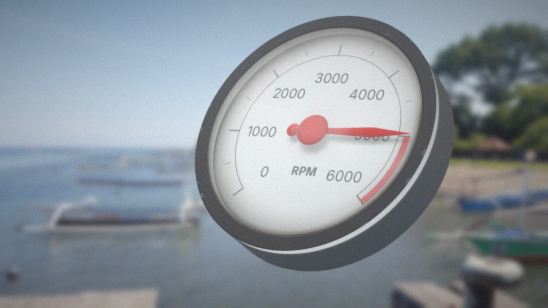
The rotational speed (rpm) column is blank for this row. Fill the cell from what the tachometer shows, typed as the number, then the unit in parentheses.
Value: 5000 (rpm)
